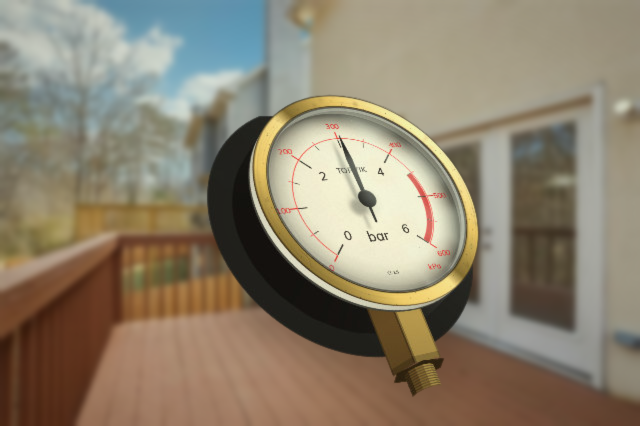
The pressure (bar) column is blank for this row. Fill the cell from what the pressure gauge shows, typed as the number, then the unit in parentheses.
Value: 3 (bar)
